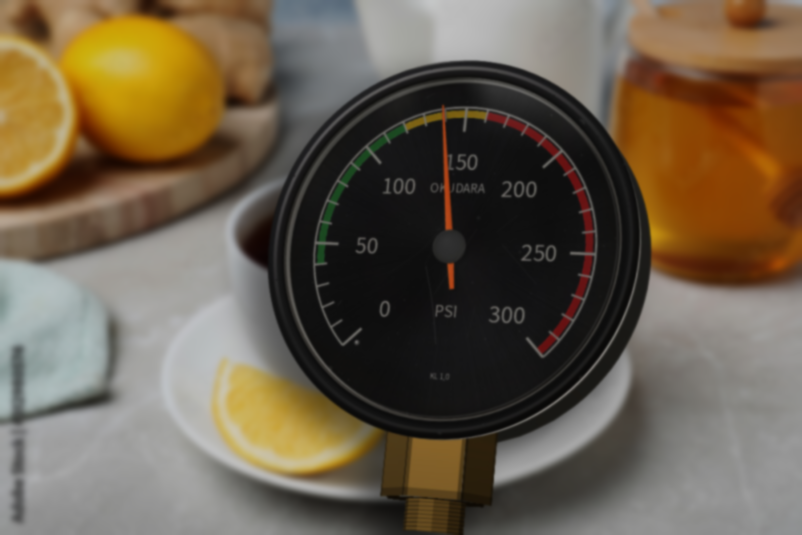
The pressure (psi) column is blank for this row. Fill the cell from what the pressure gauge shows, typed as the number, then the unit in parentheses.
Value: 140 (psi)
